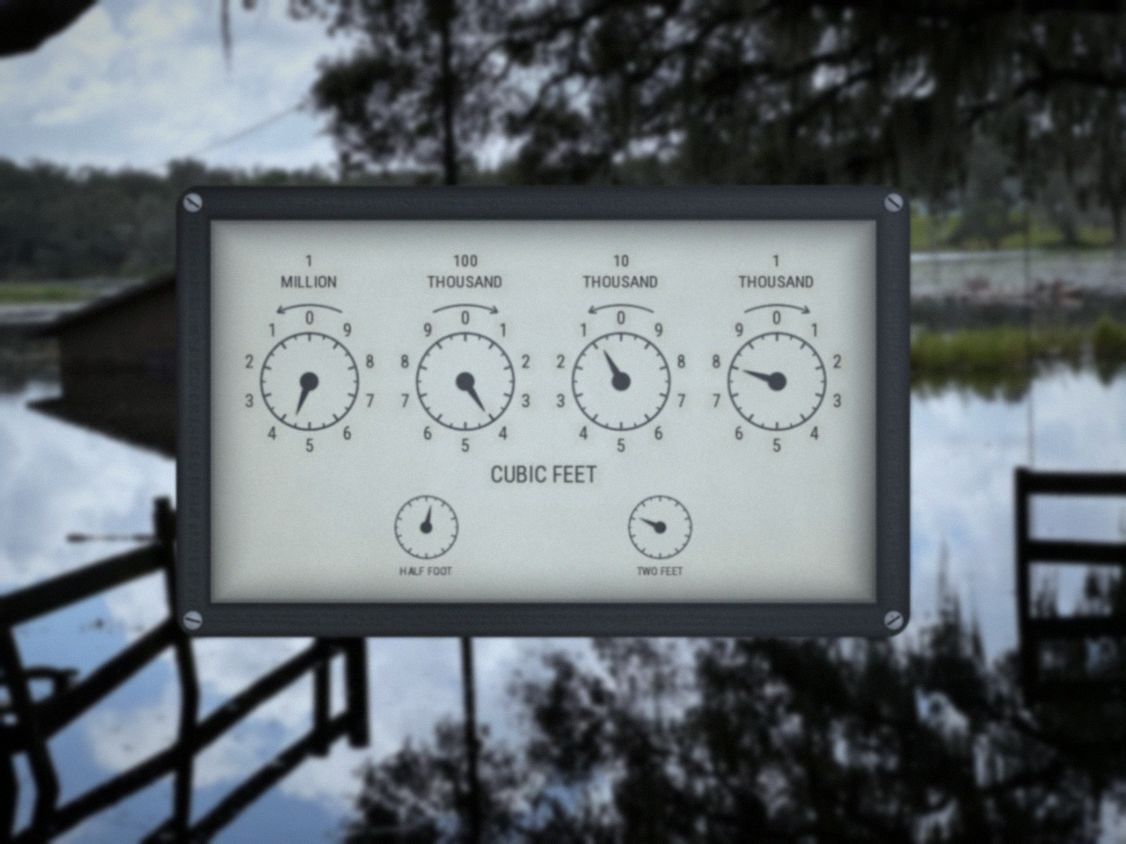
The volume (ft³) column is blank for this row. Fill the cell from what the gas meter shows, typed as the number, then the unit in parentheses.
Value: 440800 (ft³)
